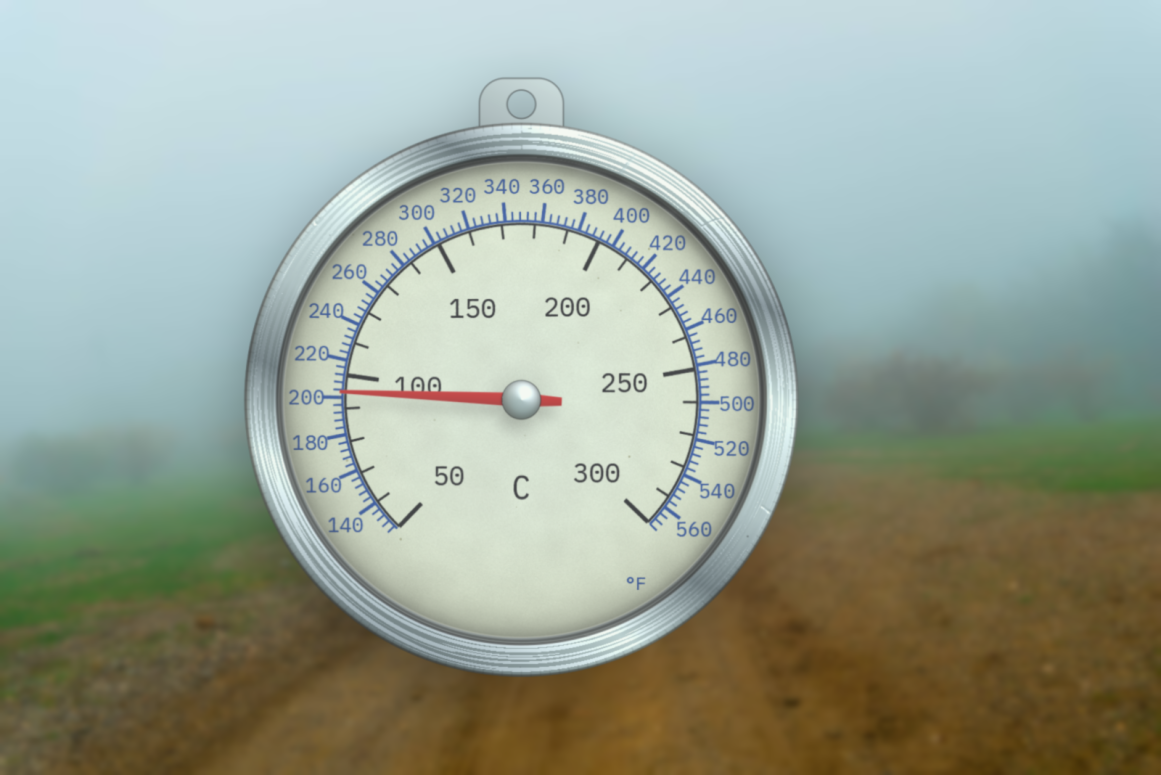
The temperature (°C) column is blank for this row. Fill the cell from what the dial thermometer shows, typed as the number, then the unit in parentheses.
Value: 95 (°C)
